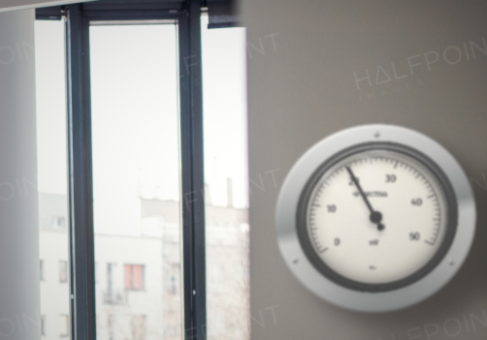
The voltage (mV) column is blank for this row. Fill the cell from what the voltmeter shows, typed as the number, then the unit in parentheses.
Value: 20 (mV)
